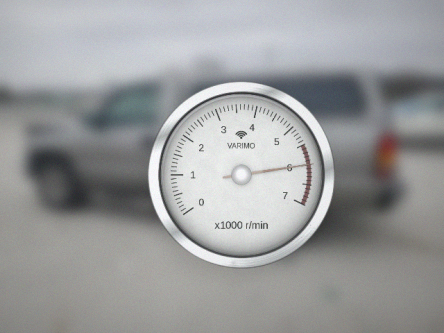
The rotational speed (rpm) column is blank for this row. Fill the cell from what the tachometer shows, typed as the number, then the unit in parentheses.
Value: 6000 (rpm)
